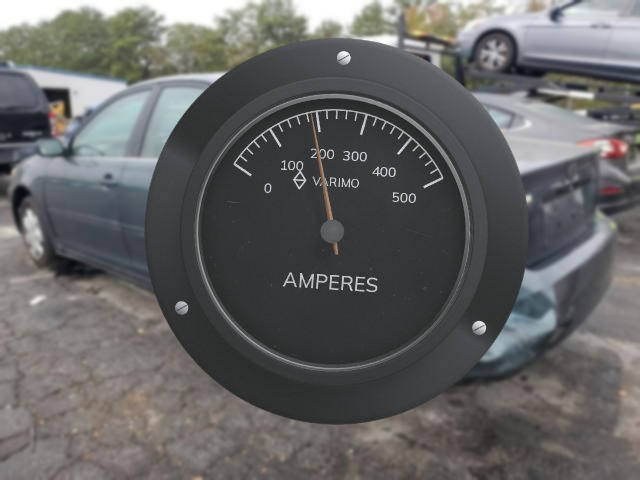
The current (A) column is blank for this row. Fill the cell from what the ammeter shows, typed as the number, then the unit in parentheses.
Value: 190 (A)
